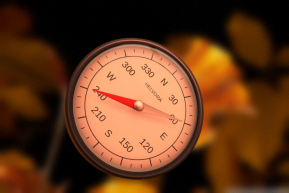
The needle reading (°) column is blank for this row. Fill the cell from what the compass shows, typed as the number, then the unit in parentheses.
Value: 240 (°)
